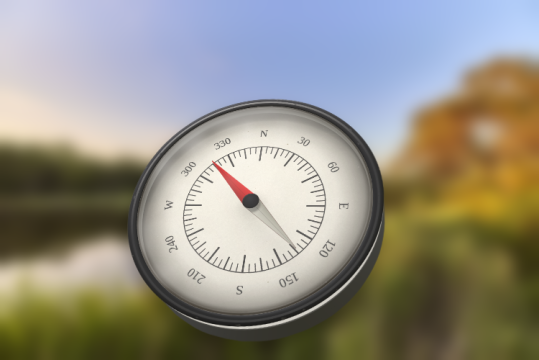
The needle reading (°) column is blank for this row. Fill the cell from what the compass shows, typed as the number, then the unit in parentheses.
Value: 315 (°)
